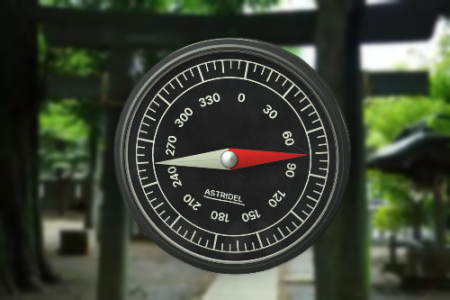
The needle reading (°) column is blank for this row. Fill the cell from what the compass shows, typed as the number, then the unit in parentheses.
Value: 75 (°)
